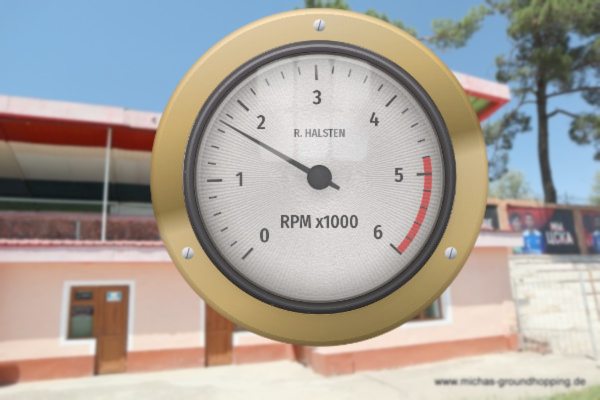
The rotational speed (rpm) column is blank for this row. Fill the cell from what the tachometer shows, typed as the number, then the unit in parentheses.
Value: 1700 (rpm)
